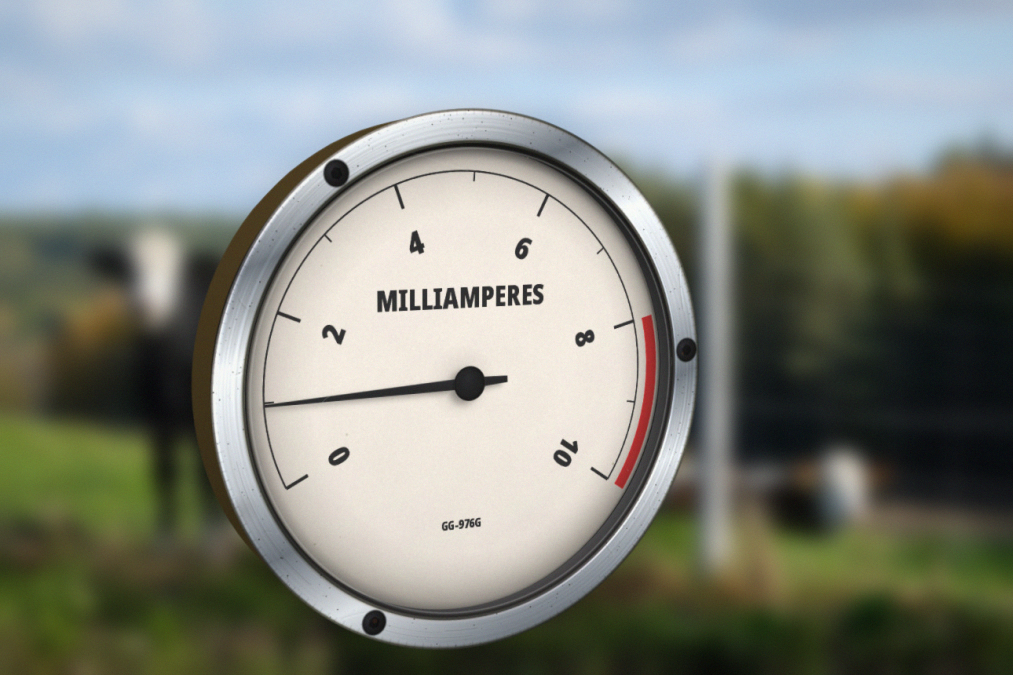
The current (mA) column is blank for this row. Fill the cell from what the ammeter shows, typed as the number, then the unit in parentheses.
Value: 1 (mA)
